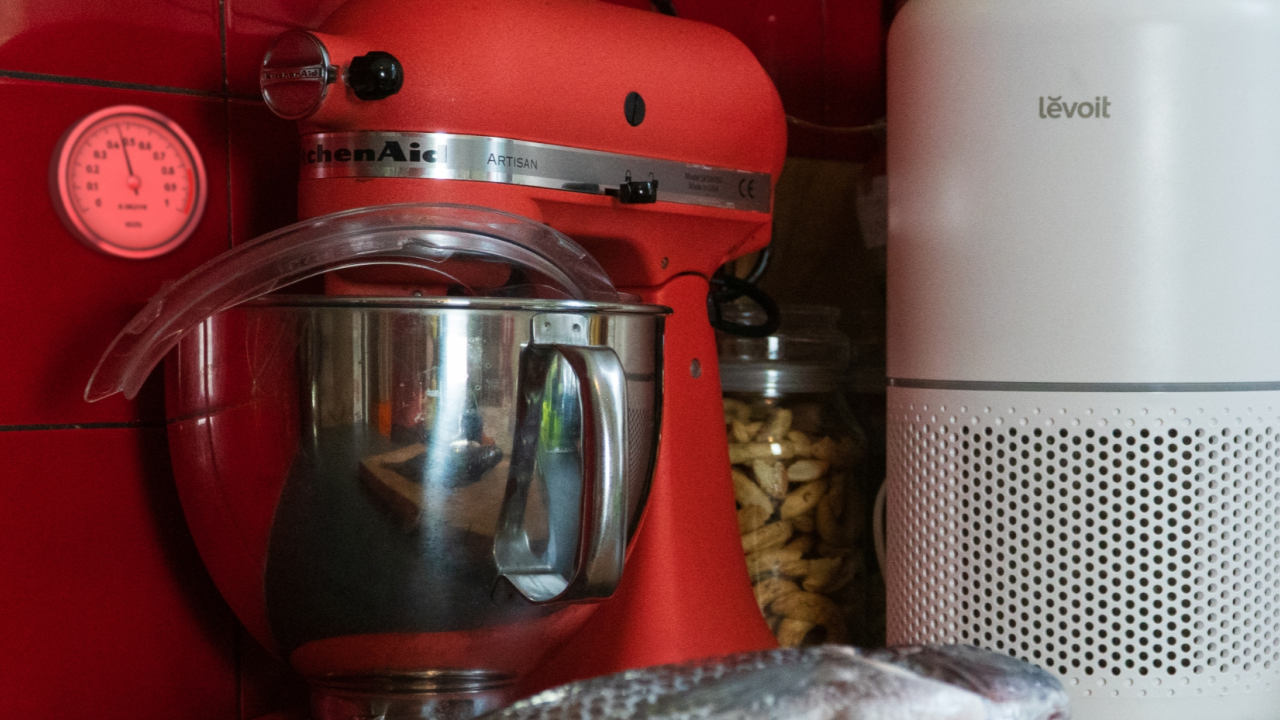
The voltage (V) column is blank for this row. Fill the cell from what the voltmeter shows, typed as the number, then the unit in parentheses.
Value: 0.45 (V)
